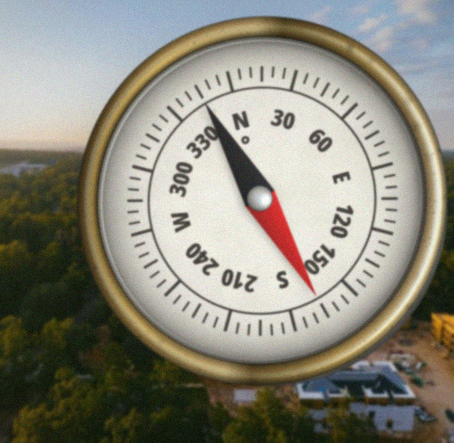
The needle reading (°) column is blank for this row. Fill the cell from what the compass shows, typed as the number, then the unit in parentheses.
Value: 165 (°)
